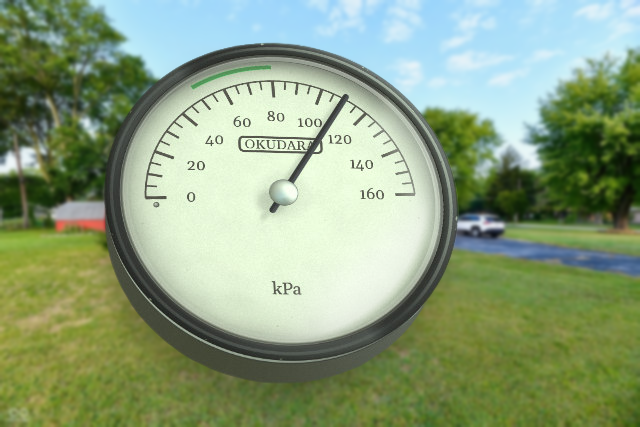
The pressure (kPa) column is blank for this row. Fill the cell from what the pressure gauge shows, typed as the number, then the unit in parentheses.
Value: 110 (kPa)
